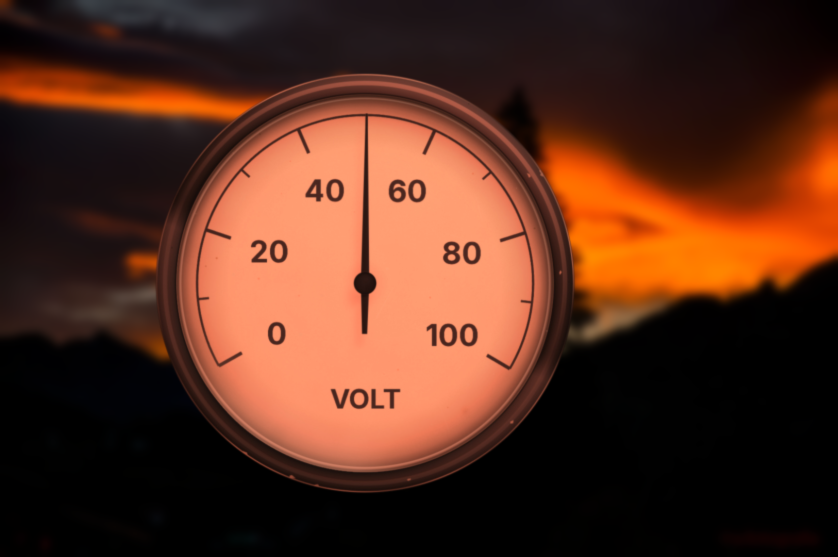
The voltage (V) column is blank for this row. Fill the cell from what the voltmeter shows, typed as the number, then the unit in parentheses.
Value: 50 (V)
